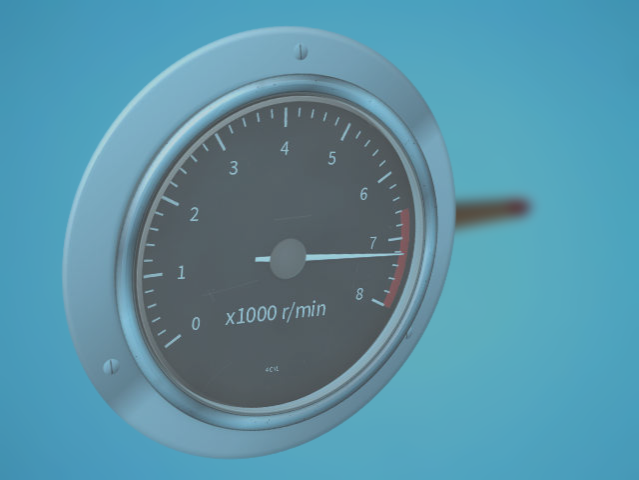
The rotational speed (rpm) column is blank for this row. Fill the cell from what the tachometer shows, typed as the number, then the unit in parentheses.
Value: 7200 (rpm)
